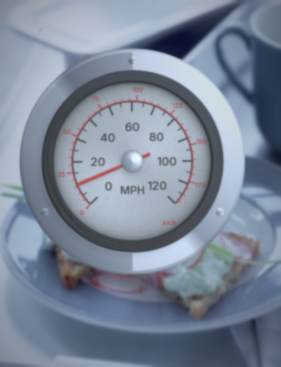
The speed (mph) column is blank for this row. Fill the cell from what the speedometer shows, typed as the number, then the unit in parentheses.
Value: 10 (mph)
